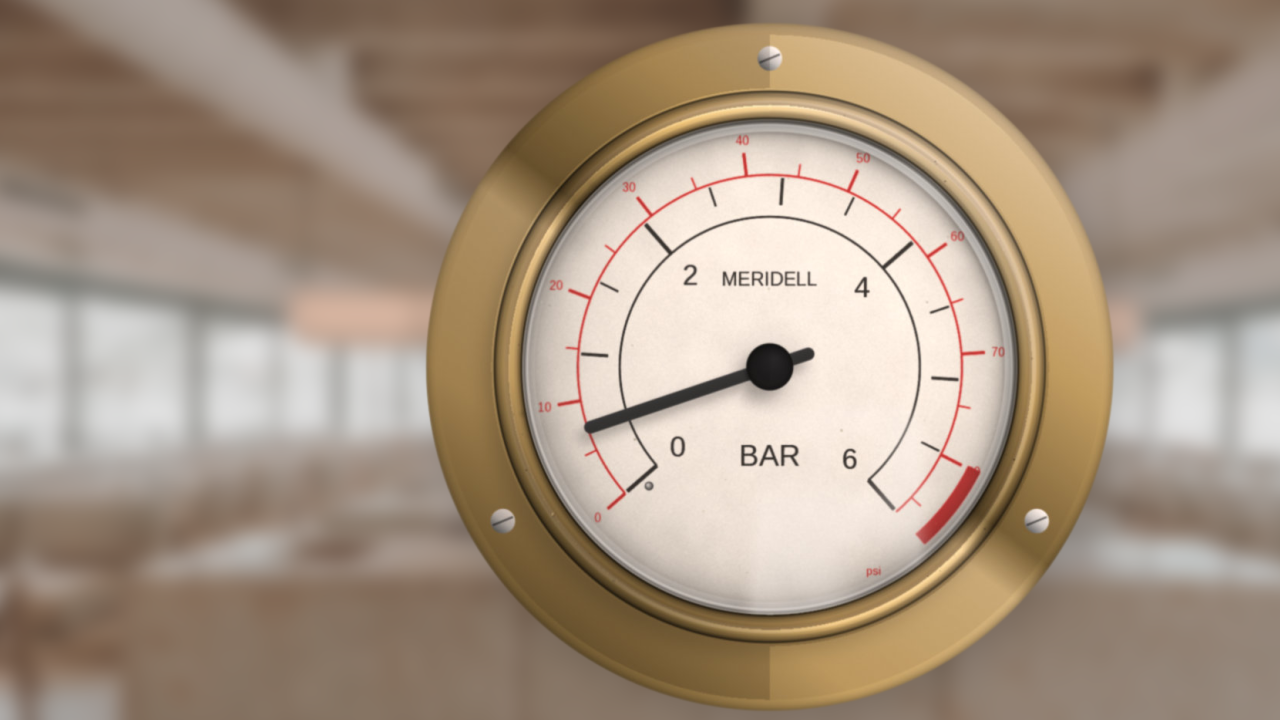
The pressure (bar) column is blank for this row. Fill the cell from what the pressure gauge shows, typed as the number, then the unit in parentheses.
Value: 0.5 (bar)
